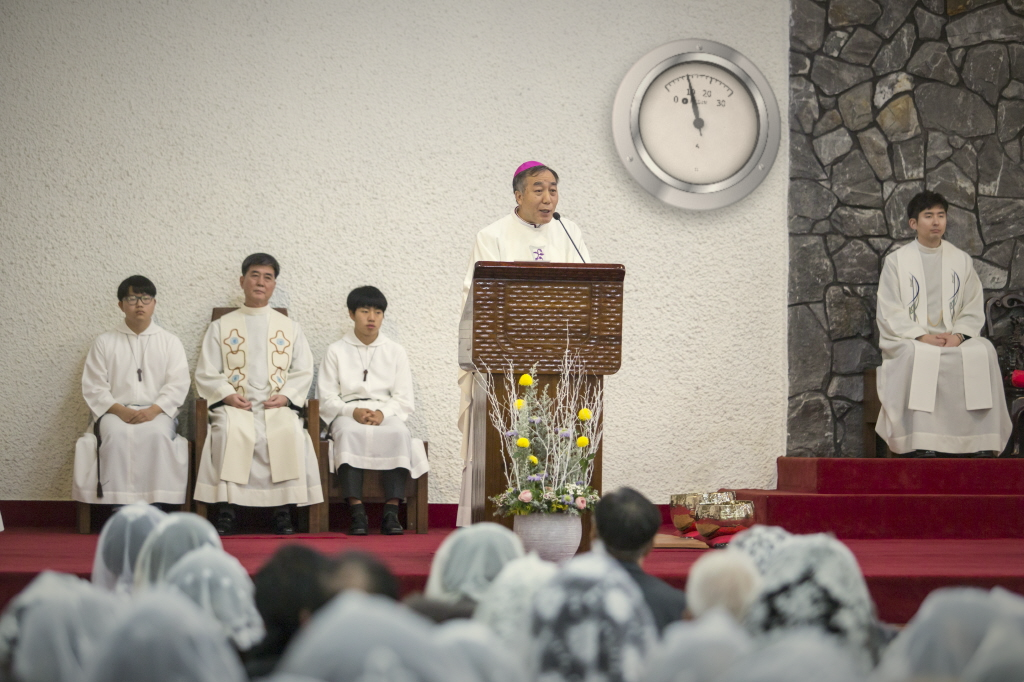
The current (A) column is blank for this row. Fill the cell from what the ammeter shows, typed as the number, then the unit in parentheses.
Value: 10 (A)
